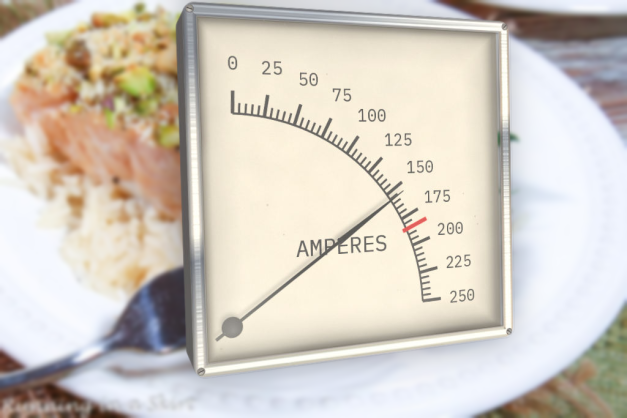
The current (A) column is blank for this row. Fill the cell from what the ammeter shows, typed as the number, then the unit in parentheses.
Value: 155 (A)
